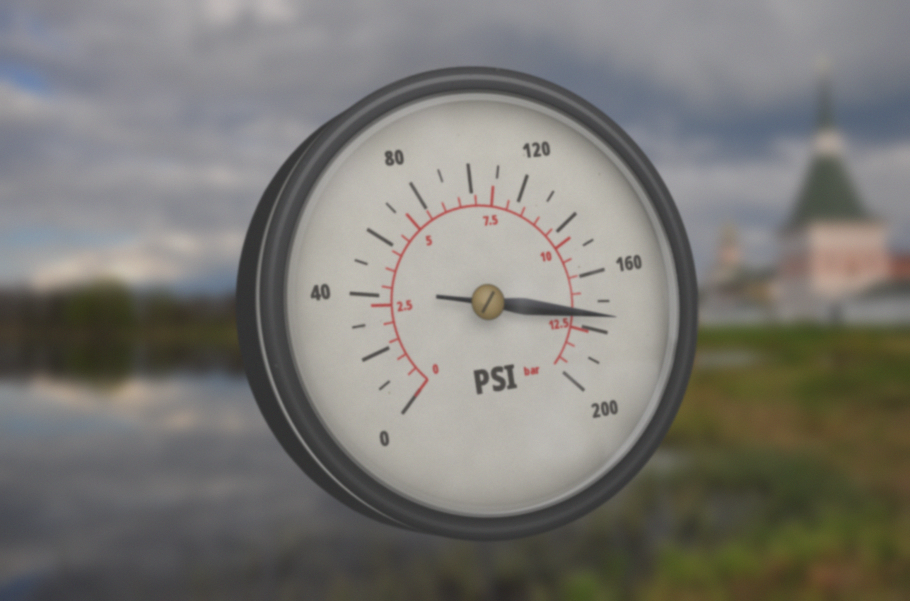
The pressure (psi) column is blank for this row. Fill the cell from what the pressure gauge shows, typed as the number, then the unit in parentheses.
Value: 175 (psi)
